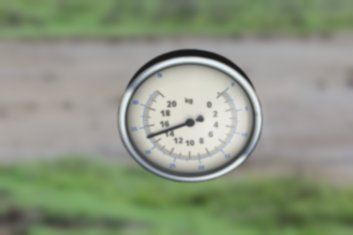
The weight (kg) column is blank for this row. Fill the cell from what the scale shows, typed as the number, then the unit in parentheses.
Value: 15 (kg)
